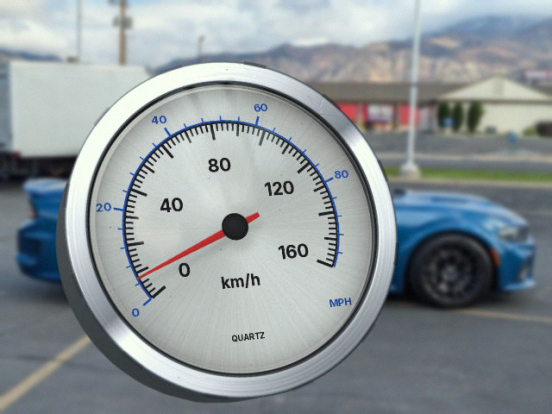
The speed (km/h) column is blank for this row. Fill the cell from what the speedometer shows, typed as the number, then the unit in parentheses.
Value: 8 (km/h)
